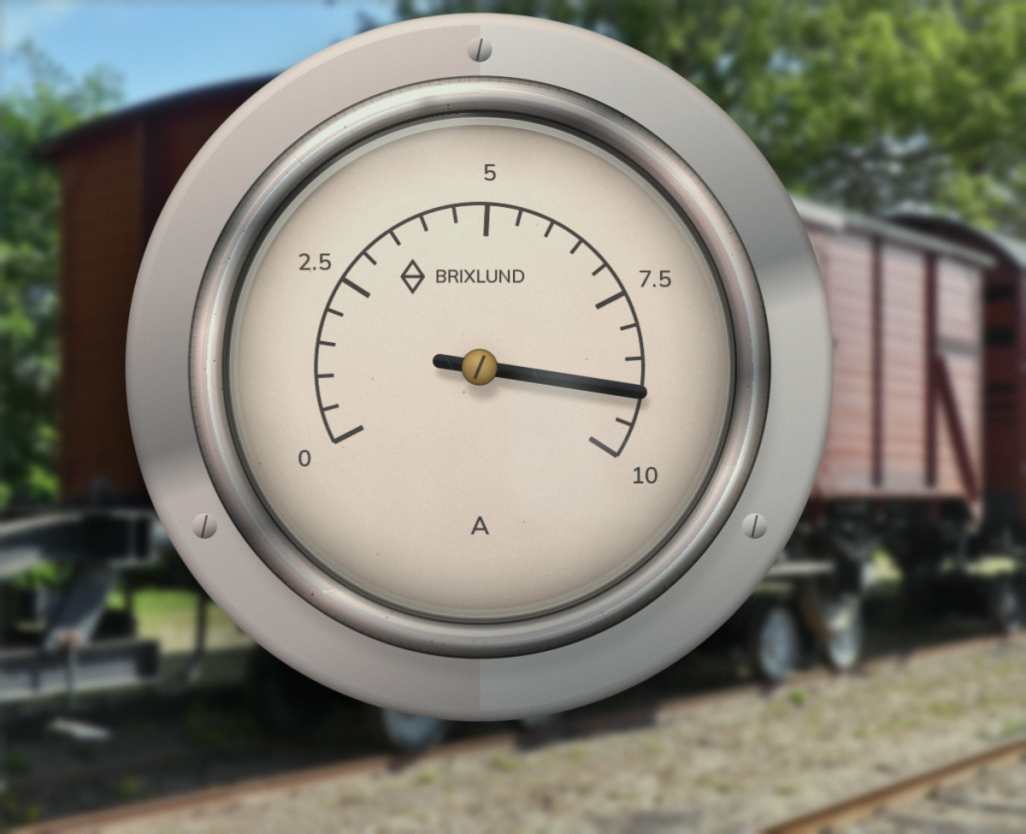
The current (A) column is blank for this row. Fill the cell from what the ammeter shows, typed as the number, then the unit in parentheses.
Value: 9 (A)
